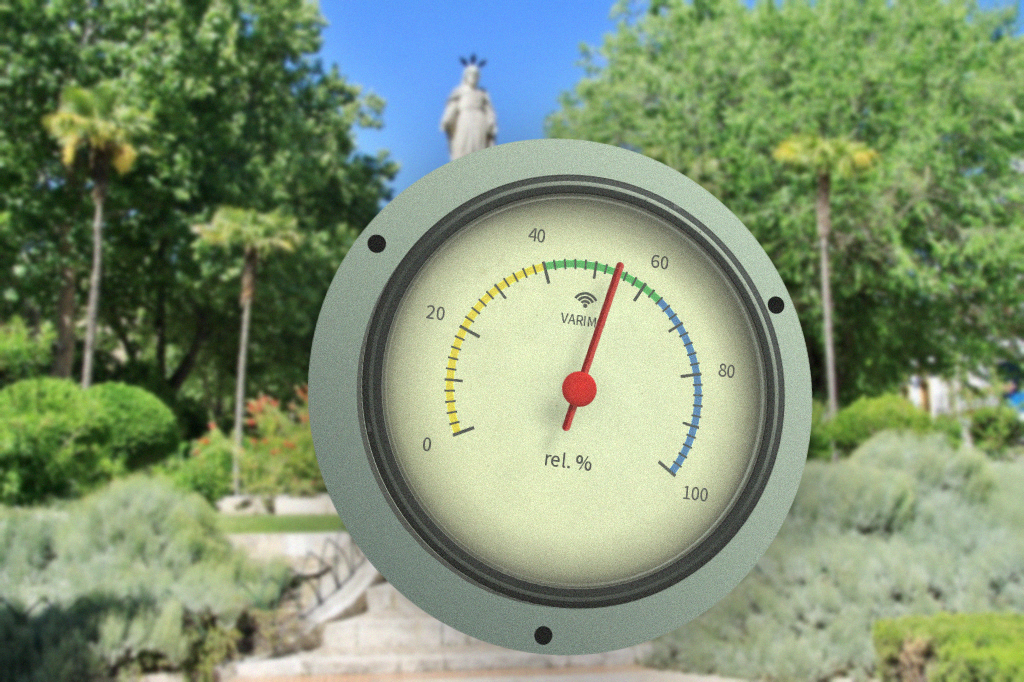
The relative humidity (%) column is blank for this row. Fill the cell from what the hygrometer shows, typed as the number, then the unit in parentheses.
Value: 54 (%)
